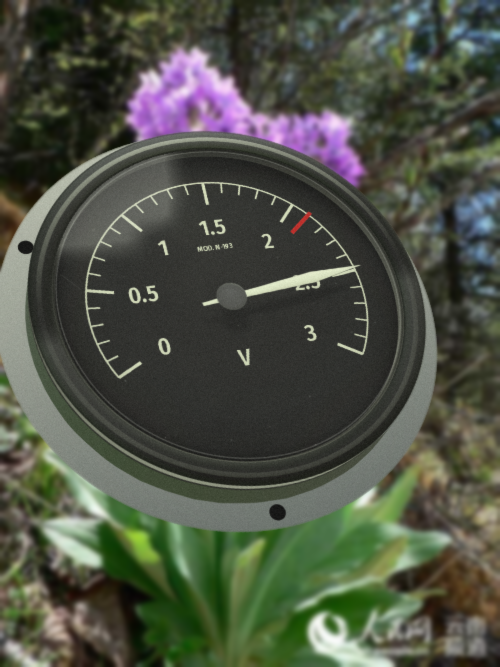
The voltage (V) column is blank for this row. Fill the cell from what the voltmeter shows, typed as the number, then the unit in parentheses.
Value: 2.5 (V)
